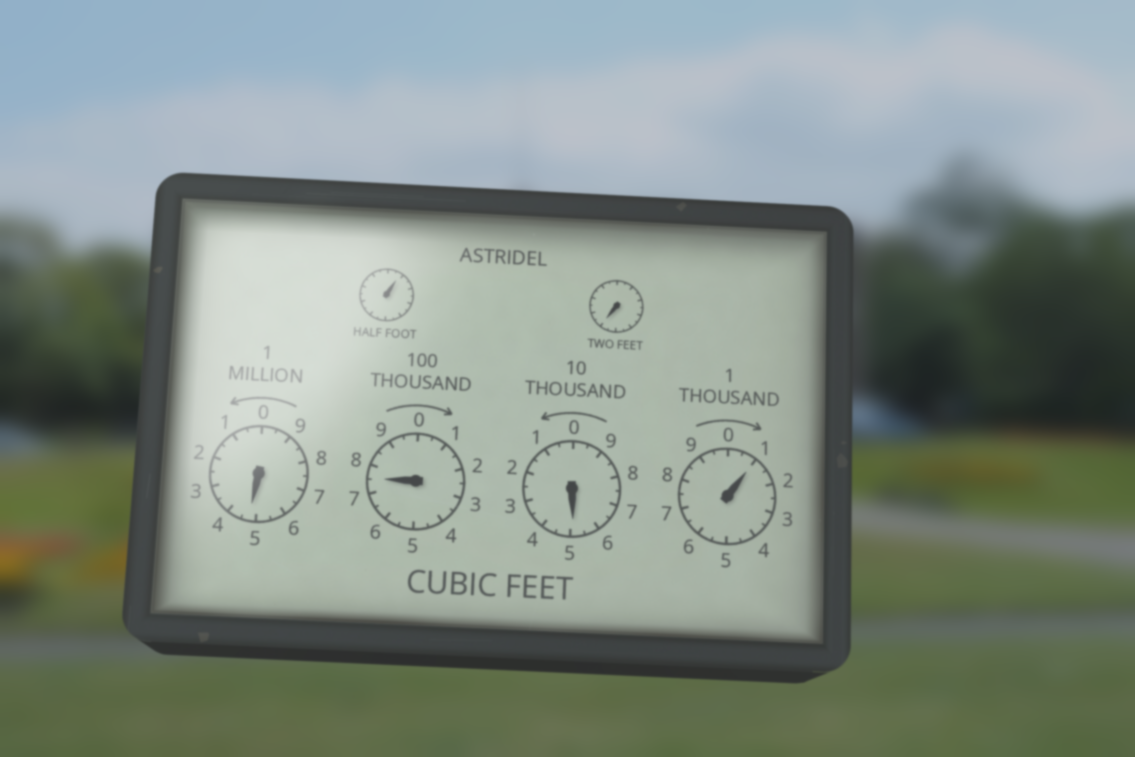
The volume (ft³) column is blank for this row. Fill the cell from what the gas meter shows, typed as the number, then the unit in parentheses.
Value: 475100 (ft³)
